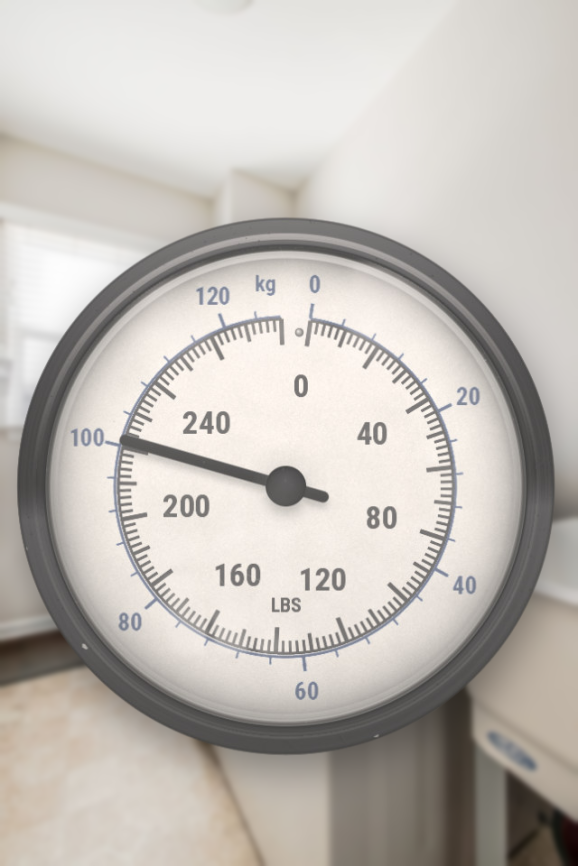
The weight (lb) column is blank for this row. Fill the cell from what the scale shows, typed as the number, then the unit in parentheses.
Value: 222 (lb)
